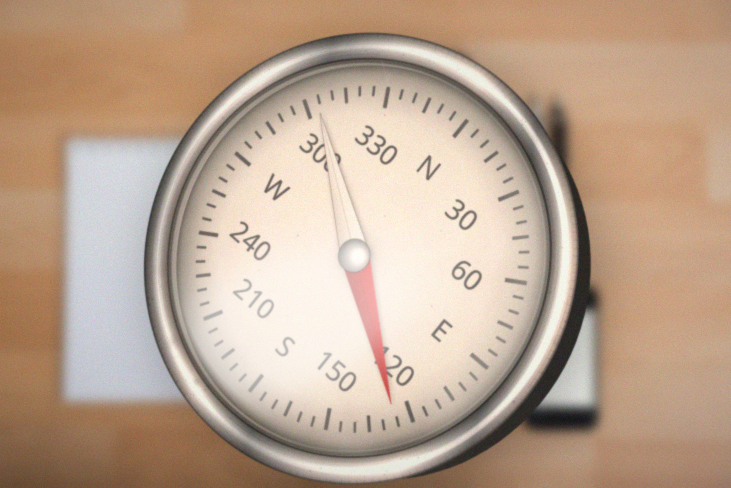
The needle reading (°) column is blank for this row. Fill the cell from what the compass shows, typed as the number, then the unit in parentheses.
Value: 125 (°)
